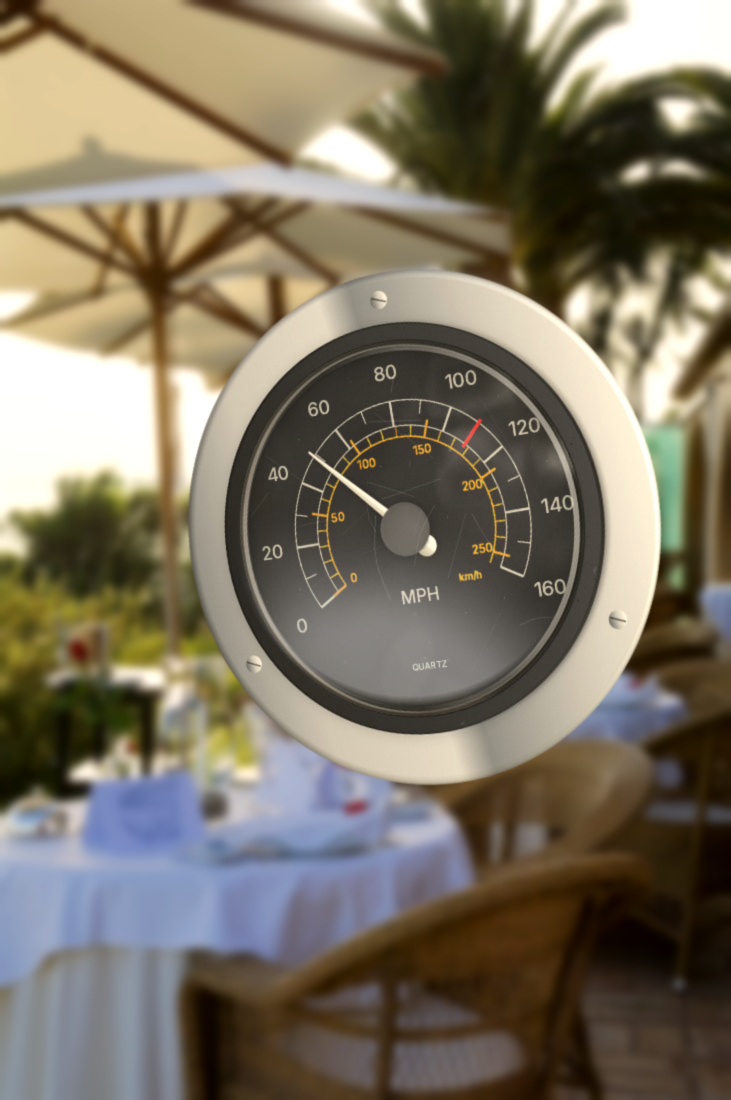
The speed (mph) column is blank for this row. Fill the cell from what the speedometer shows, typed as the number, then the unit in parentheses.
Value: 50 (mph)
